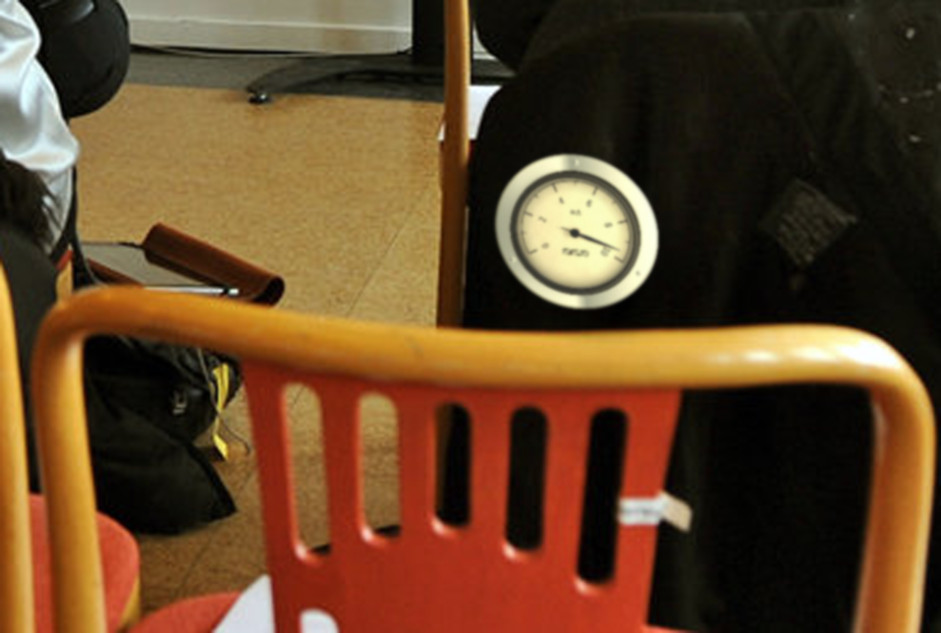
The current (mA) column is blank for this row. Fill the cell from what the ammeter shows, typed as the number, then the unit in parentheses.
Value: 9.5 (mA)
